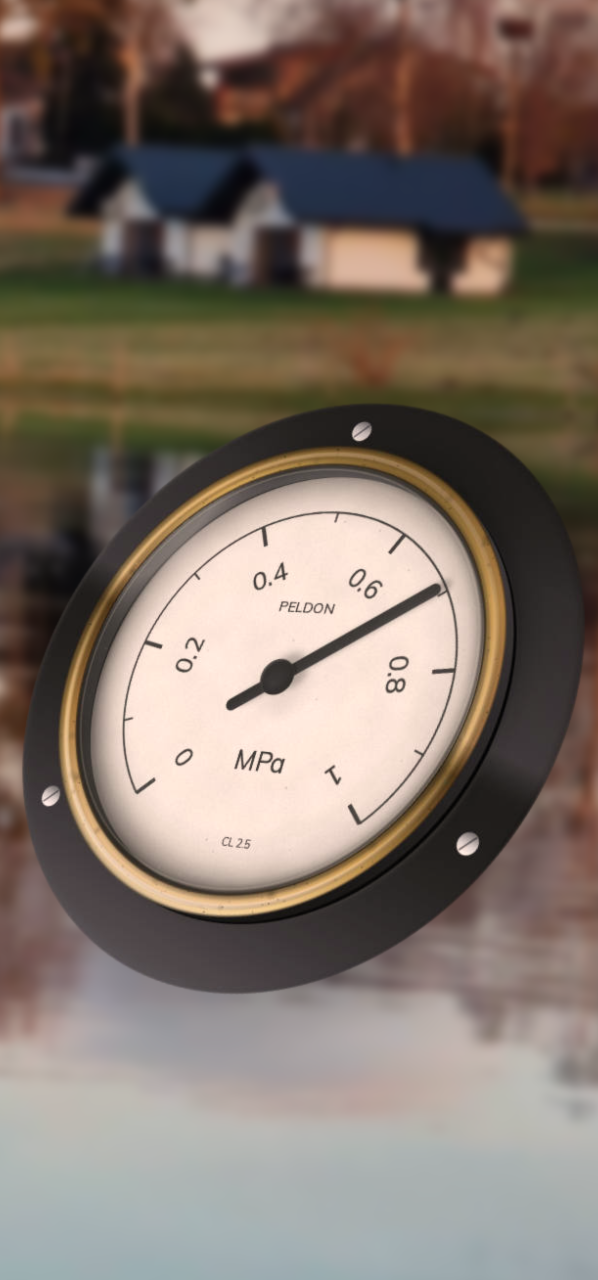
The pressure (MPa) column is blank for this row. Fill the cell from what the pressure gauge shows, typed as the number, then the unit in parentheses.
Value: 0.7 (MPa)
